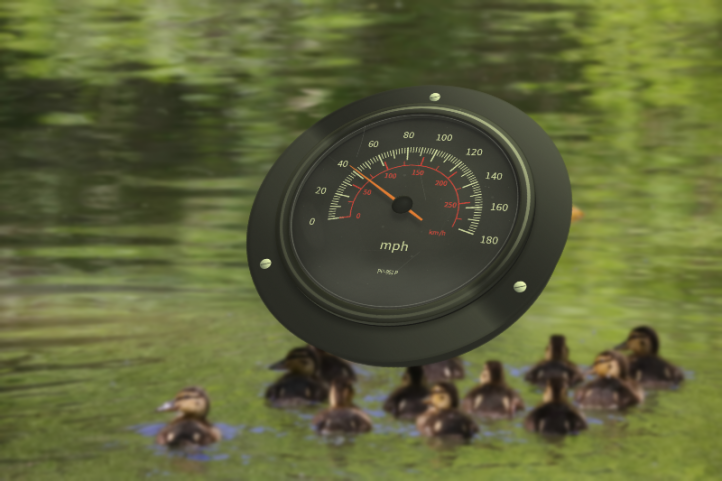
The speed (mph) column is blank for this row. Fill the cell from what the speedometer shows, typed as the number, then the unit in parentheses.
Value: 40 (mph)
